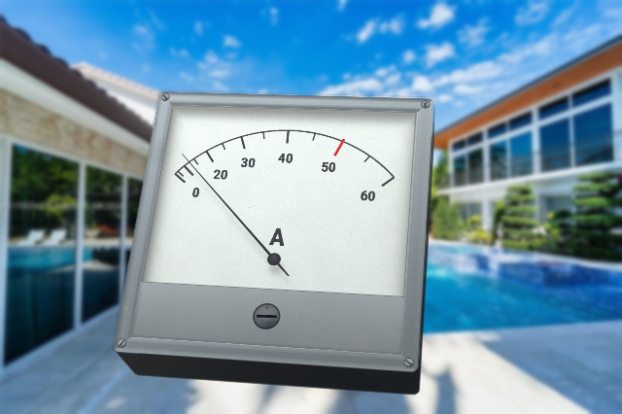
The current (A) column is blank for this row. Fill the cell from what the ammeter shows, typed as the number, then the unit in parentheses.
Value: 12.5 (A)
